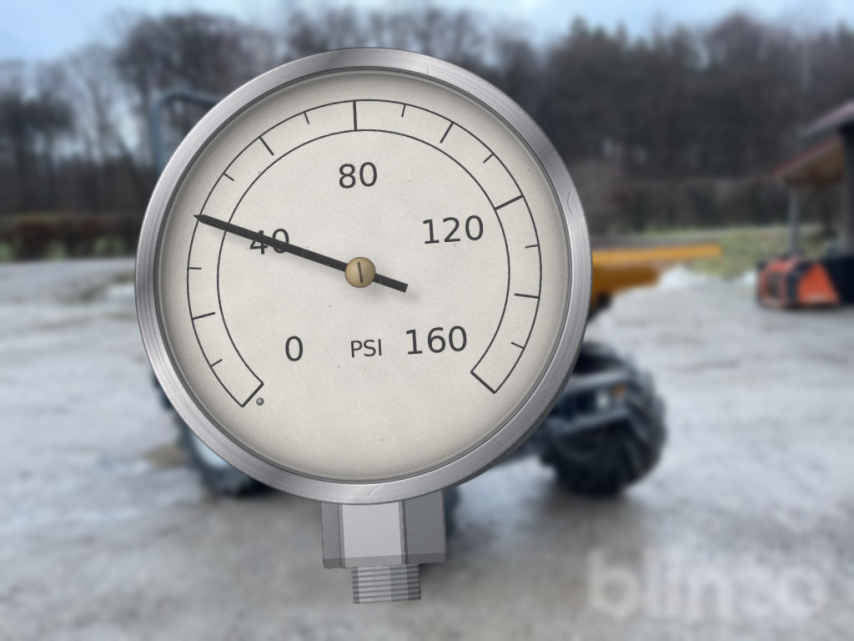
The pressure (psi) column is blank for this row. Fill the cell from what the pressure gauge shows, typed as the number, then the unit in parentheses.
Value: 40 (psi)
